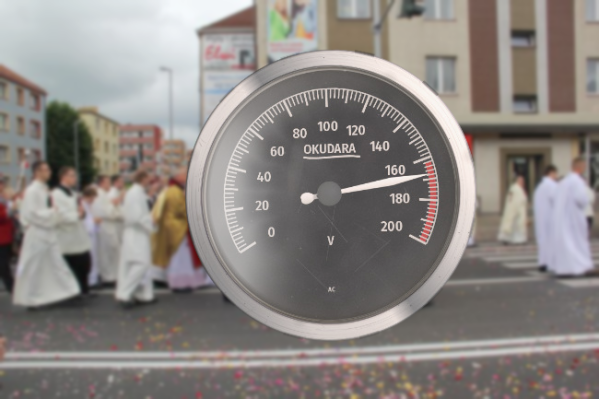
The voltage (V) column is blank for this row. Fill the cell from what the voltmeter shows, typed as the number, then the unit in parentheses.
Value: 168 (V)
